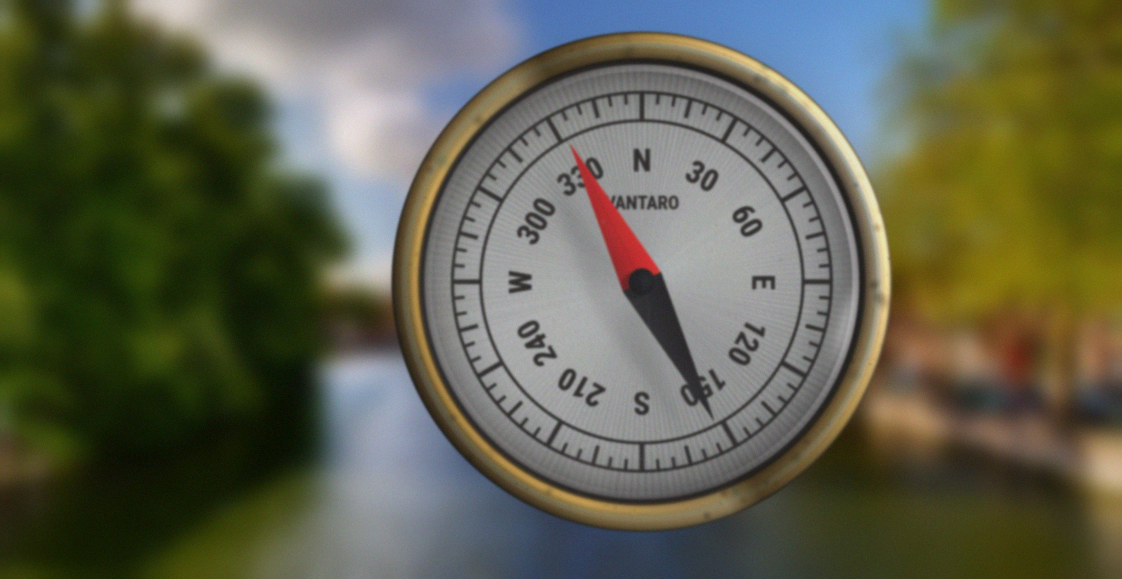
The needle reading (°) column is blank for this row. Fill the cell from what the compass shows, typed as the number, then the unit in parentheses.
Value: 332.5 (°)
